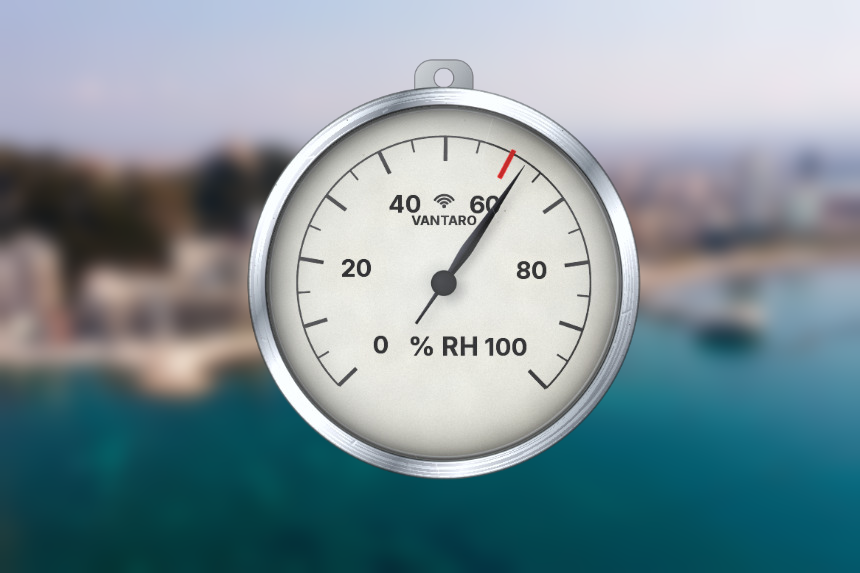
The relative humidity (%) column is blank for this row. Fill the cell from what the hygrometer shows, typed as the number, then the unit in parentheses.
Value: 62.5 (%)
